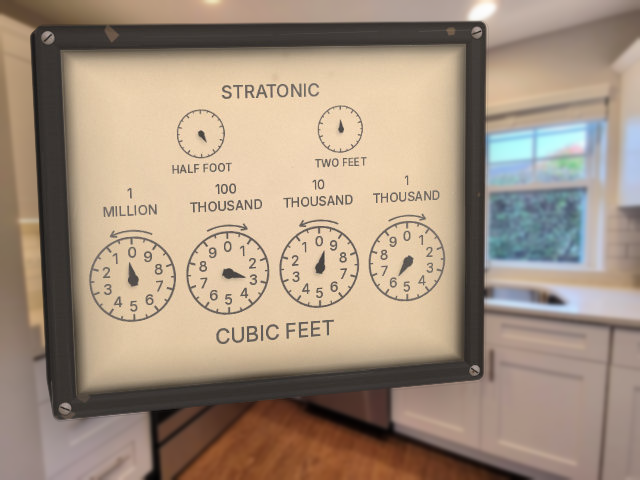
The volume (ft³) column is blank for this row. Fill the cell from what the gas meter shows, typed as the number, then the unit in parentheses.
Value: 29600 (ft³)
